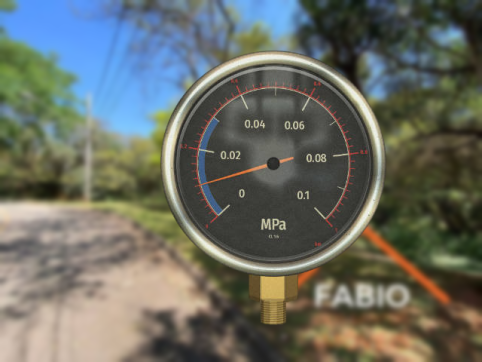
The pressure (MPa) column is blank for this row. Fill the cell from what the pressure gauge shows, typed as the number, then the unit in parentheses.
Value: 0.01 (MPa)
